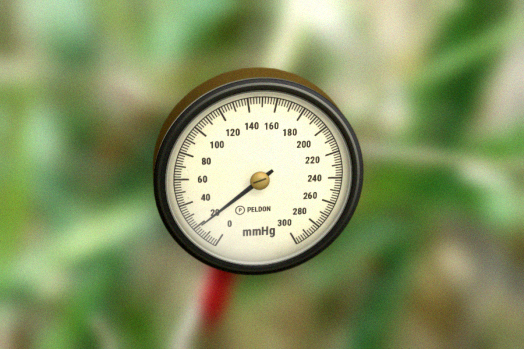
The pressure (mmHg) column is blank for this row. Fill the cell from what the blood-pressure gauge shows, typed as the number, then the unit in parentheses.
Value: 20 (mmHg)
